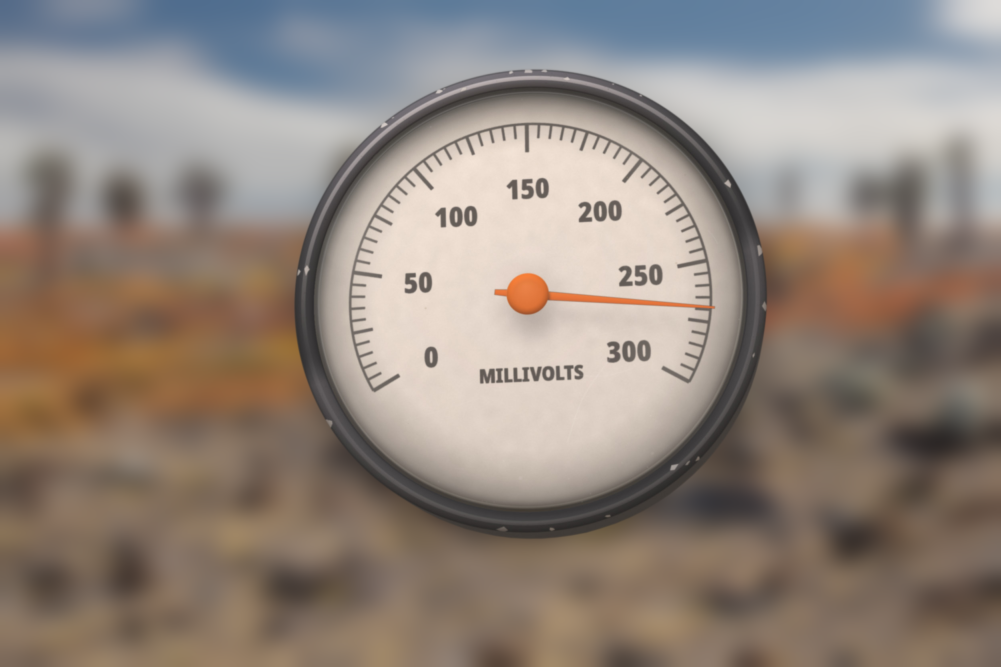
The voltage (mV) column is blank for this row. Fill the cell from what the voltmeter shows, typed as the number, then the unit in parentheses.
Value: 270 (mV)
